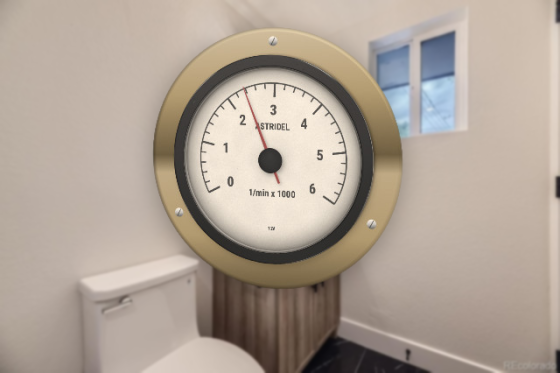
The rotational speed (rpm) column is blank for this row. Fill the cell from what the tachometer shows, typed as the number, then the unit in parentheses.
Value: 2400 (rpm)
